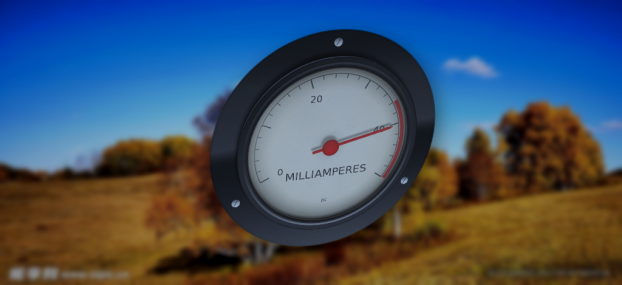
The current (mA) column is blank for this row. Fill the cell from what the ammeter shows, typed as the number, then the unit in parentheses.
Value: 40 (mA)
